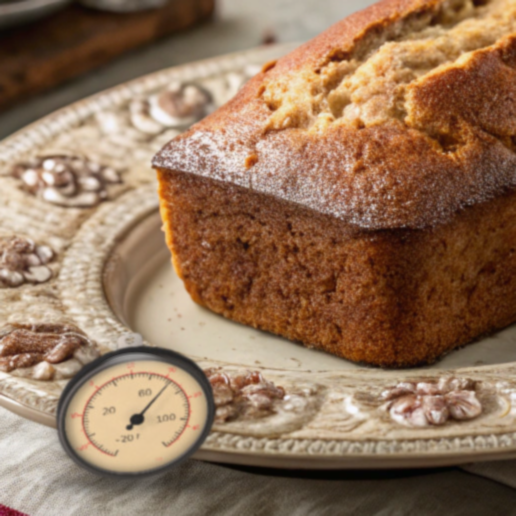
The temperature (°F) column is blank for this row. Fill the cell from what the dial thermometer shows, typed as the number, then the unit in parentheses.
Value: 70 (°F)
